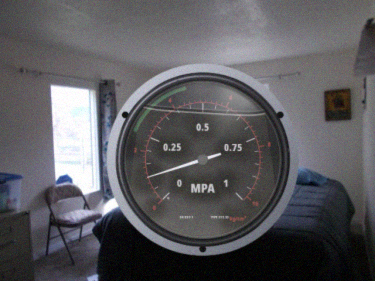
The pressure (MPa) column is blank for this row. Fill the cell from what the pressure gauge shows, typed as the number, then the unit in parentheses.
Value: 0.1 (MPa)
